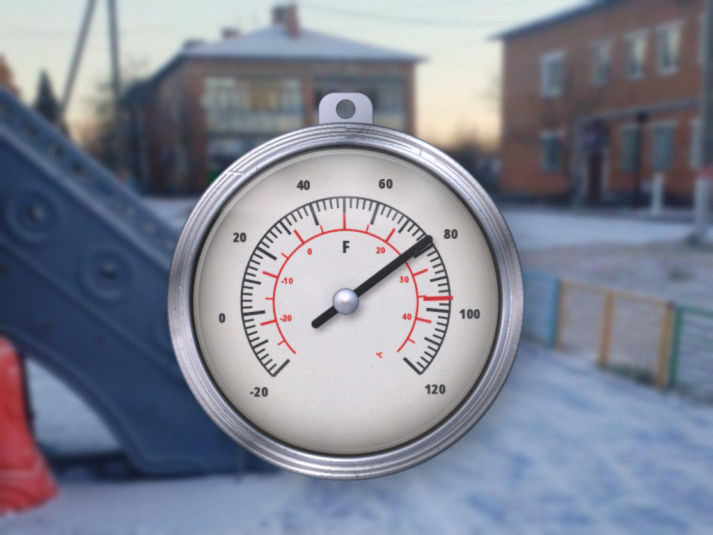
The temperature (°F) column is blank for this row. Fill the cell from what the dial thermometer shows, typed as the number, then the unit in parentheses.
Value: 78 (°F)
